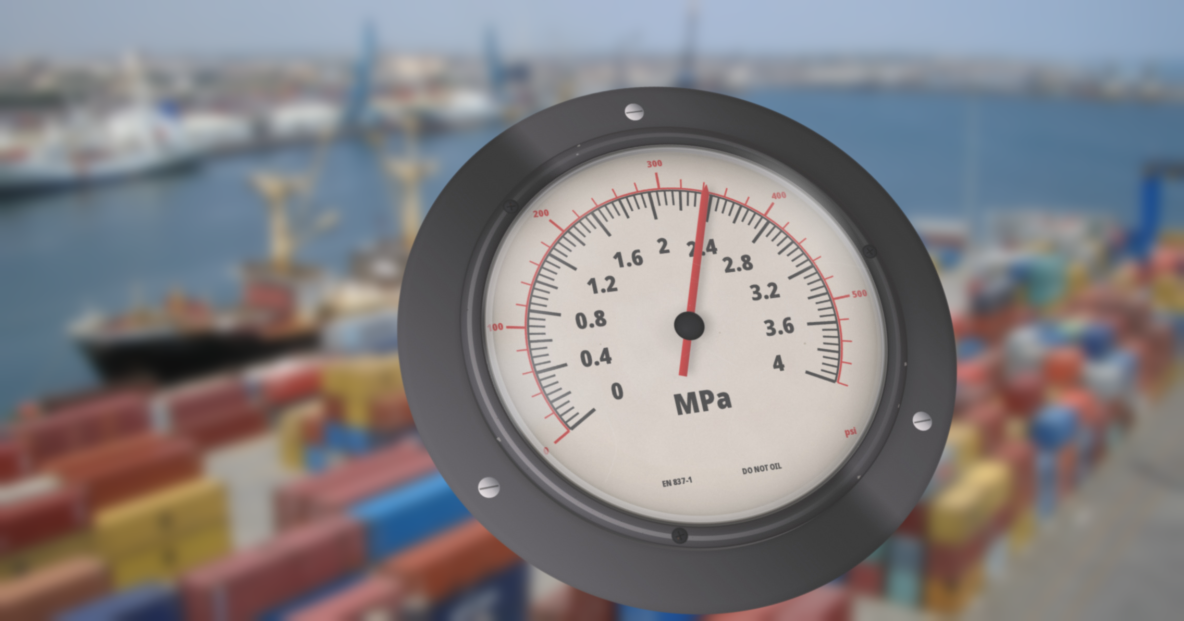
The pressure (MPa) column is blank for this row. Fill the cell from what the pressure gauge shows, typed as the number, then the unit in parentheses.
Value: 2.35 (MPa)
